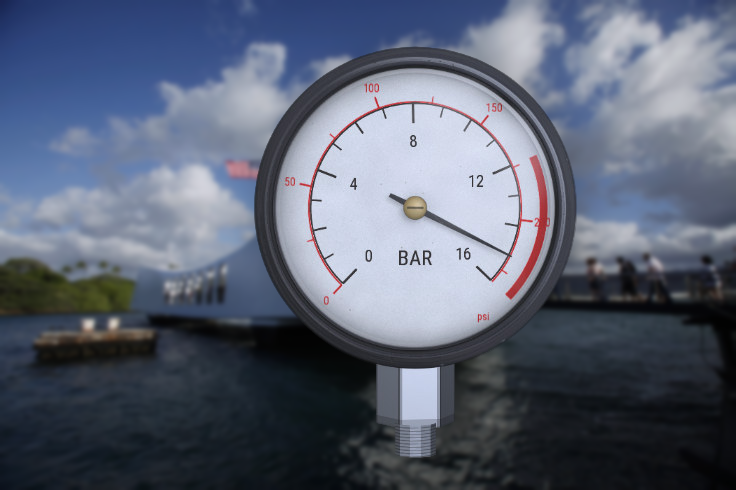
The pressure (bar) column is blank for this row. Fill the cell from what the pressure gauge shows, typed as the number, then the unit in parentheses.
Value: 15 (bar)
